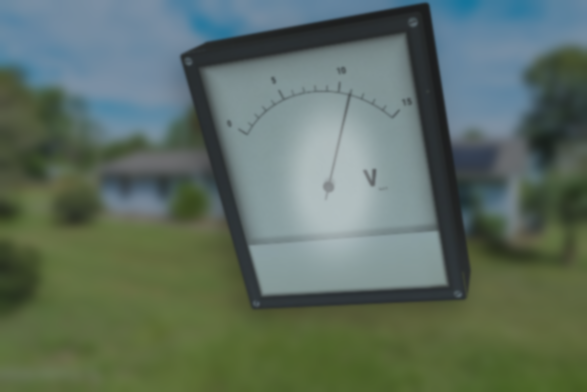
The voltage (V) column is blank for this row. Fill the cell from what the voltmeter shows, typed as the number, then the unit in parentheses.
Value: 11 (V)
